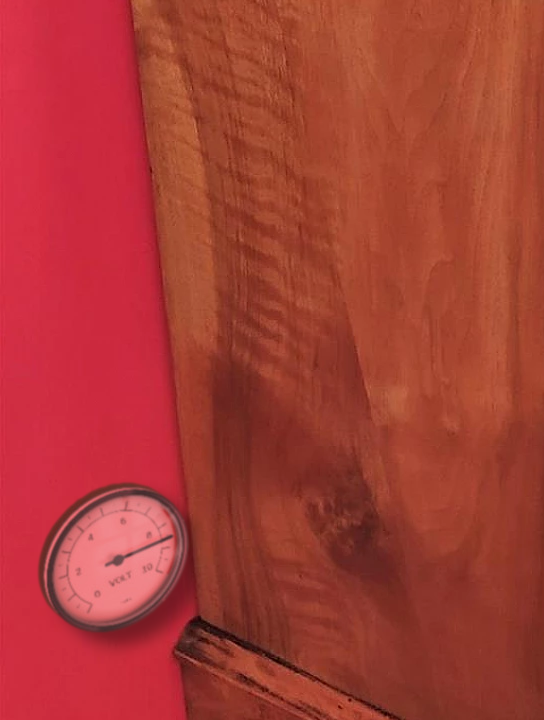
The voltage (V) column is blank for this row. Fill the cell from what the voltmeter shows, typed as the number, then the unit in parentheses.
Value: 8.5 (V)
